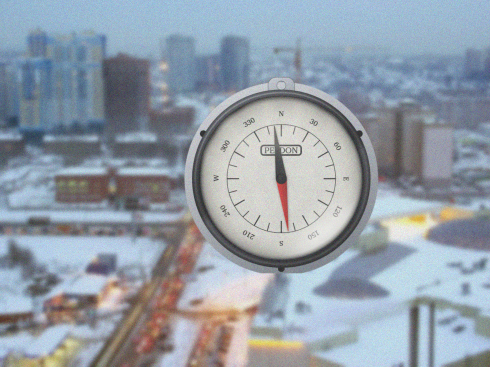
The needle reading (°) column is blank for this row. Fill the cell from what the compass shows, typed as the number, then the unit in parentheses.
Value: 172.5 (°)
